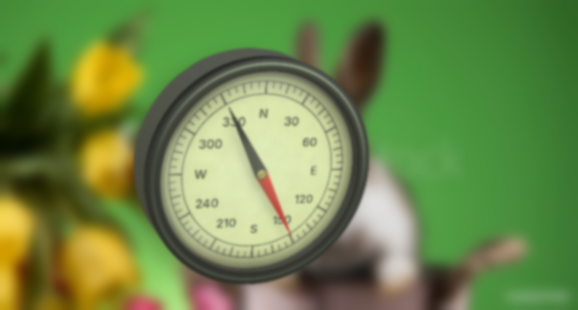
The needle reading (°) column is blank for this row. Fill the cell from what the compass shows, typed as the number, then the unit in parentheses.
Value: 150 (°)
